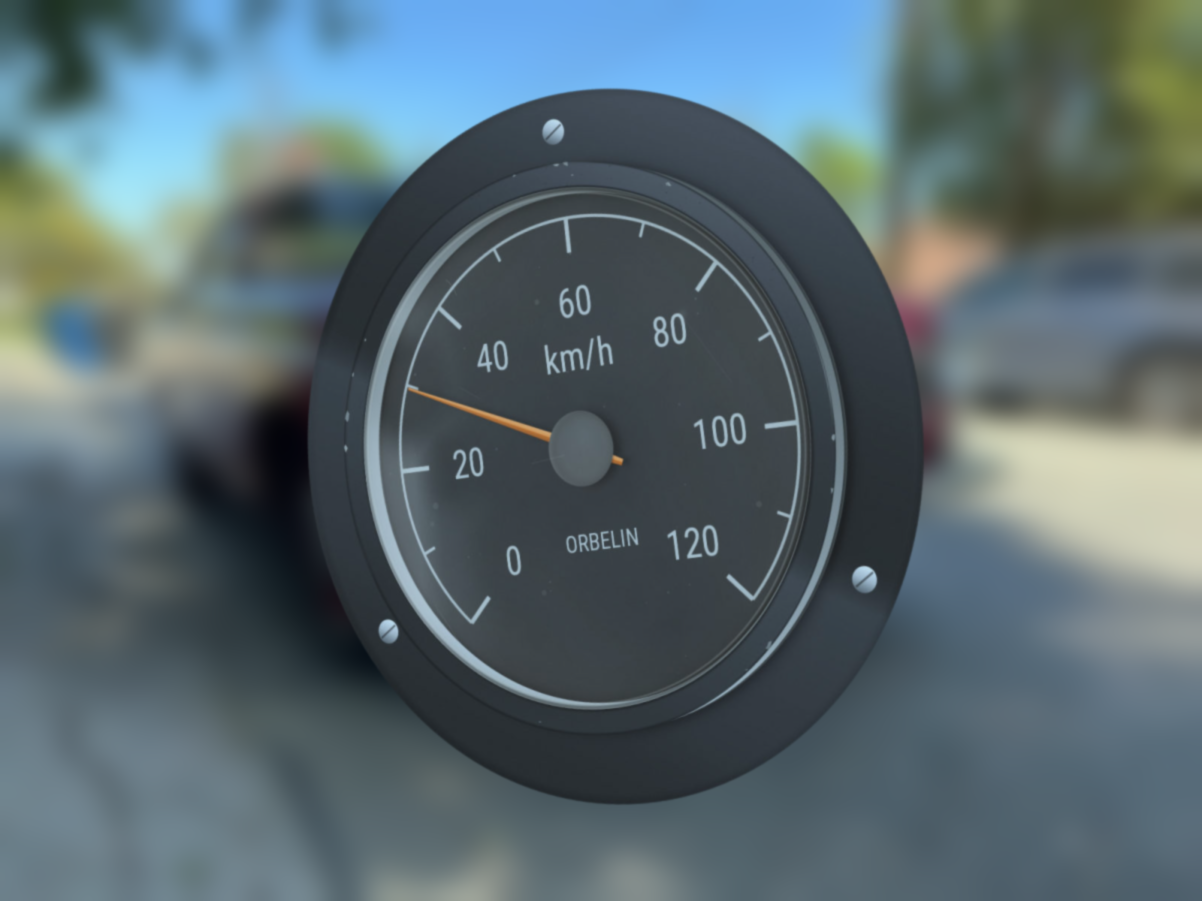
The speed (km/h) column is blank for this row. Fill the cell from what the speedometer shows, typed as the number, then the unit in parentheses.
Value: 30 (km/h)
